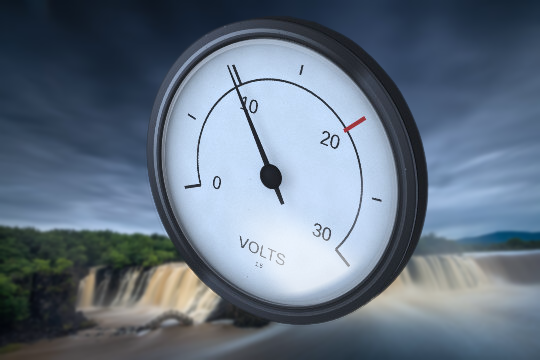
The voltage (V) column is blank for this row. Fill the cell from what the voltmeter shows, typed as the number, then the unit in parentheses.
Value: 10 (V)
